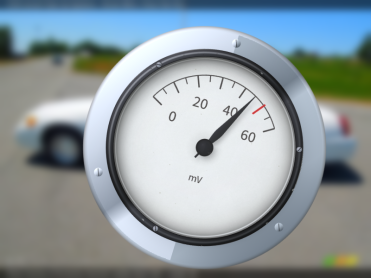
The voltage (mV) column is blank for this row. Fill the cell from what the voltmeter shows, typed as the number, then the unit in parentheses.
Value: 45 (mV)
